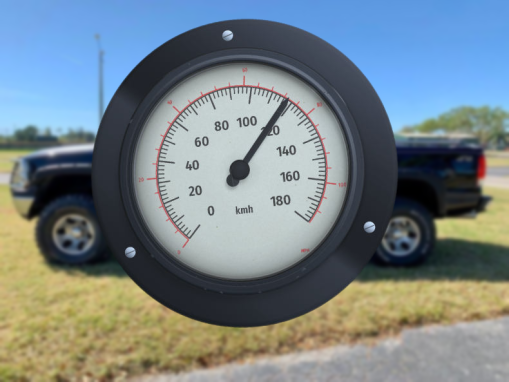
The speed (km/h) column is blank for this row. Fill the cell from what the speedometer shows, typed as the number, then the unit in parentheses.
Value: 118 (km/h)
